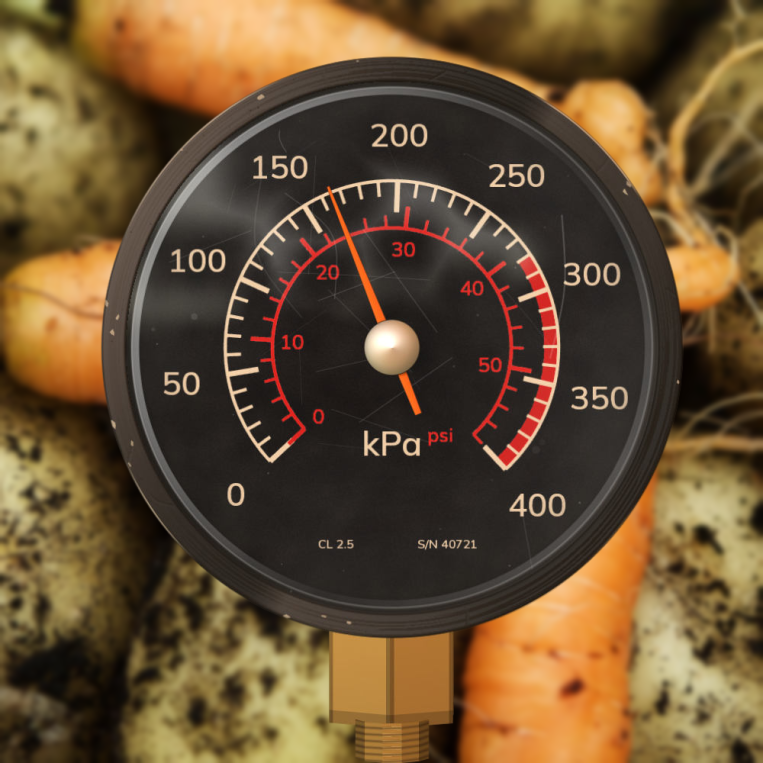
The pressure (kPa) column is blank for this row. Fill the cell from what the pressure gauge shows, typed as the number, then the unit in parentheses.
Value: 165 (kPa)
